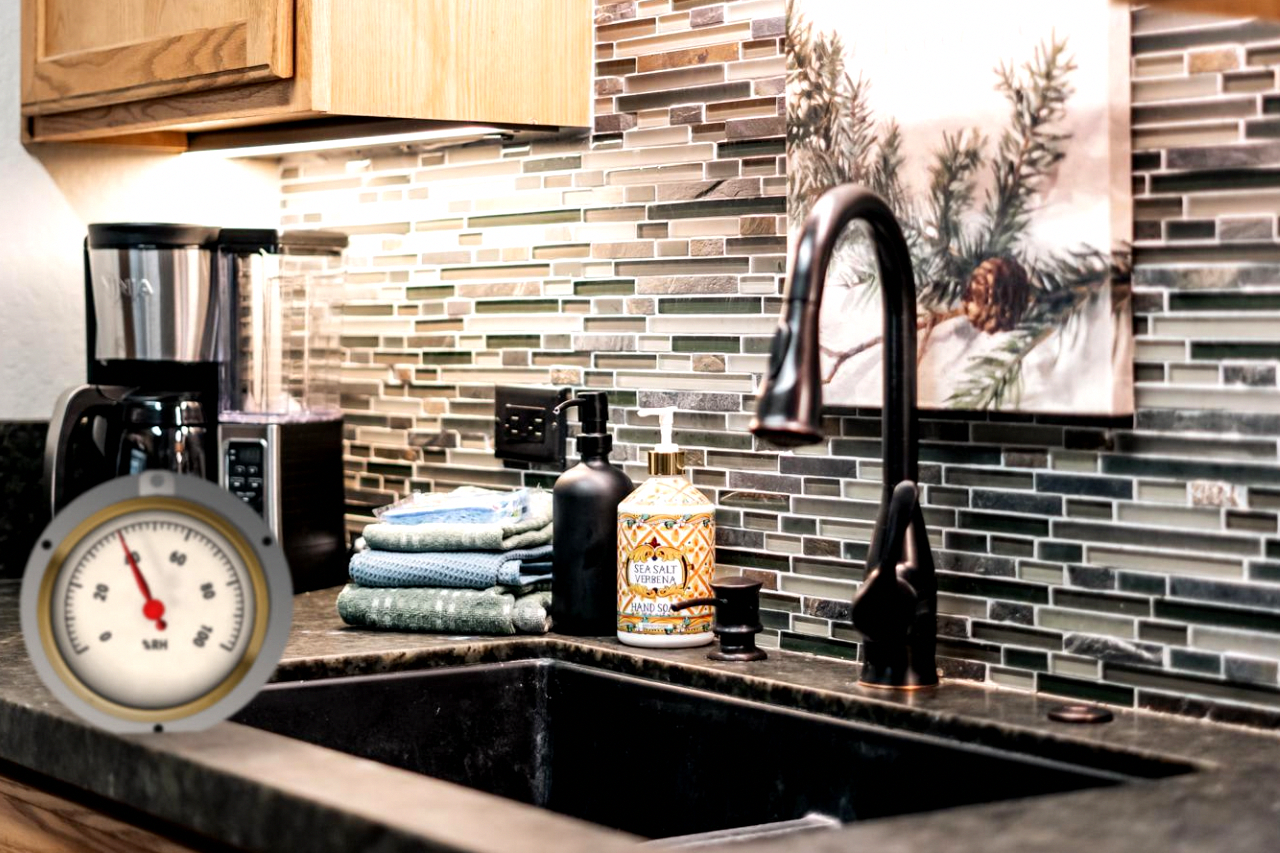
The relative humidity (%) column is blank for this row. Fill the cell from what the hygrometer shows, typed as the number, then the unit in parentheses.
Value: 40 (%)
